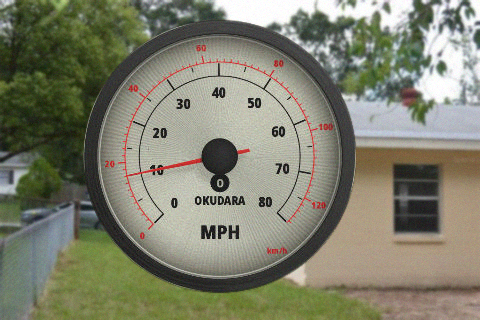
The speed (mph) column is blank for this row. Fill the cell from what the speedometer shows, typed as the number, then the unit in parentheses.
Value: 10 (mph)
